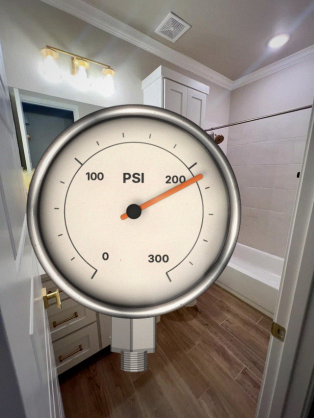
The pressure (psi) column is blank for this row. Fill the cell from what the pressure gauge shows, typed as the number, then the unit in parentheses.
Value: 210 (psi)
